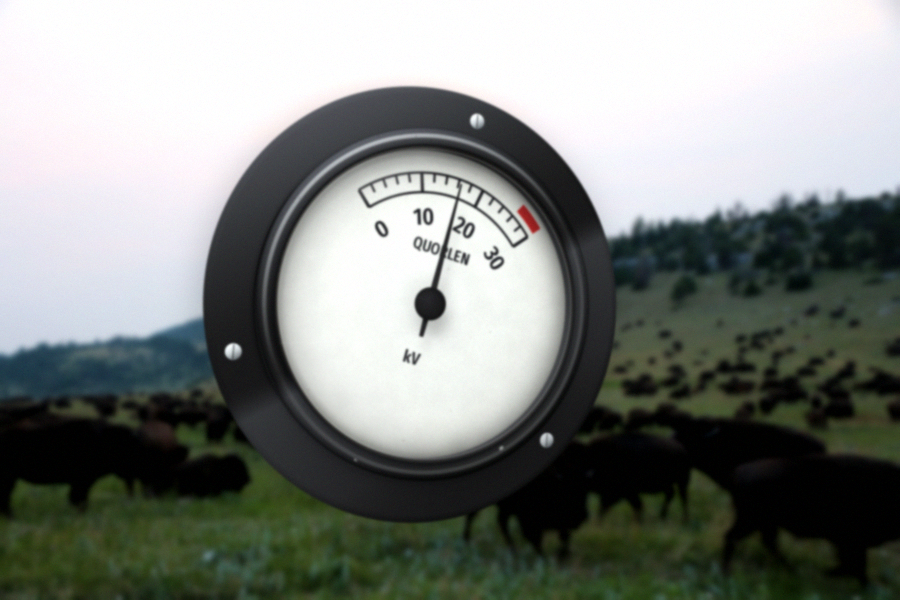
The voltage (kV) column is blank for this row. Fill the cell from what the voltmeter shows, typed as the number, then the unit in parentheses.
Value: 16 (kV)
